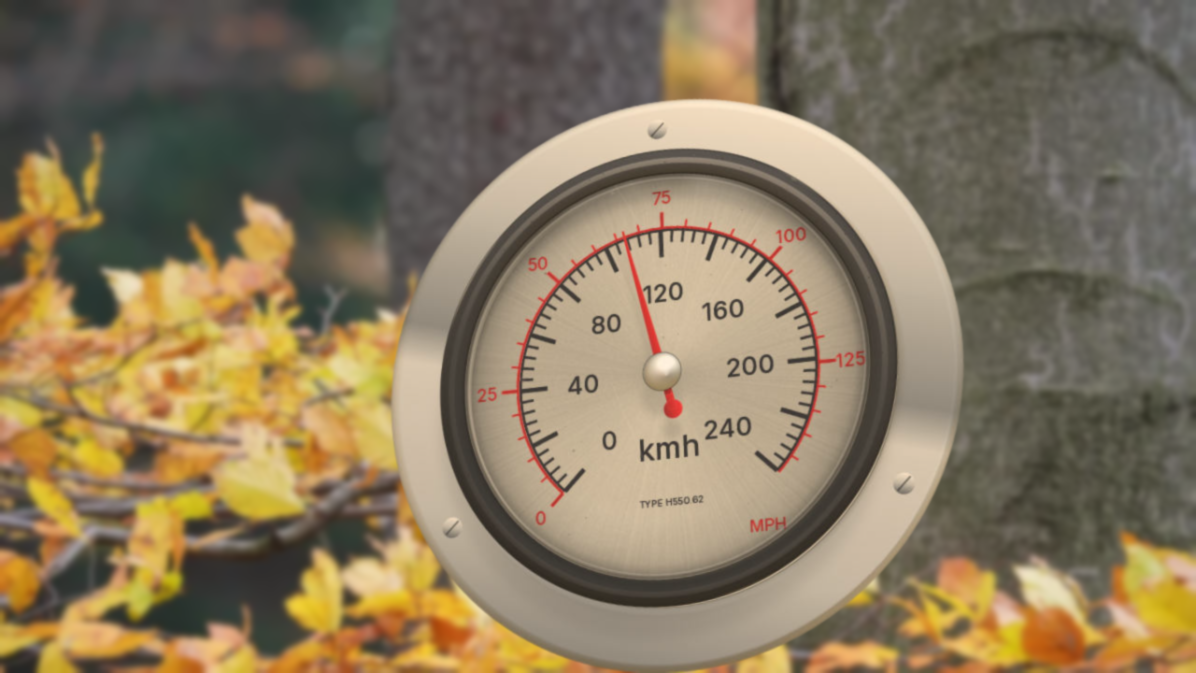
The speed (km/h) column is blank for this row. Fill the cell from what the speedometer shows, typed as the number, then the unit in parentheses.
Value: 108 (km/h)
